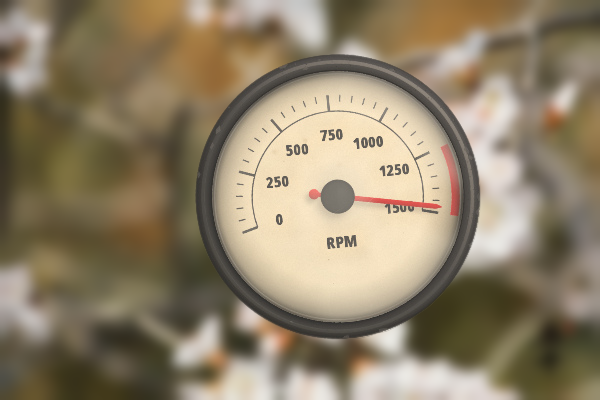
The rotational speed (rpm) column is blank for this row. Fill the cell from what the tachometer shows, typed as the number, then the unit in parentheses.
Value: 1475 (rpm)
